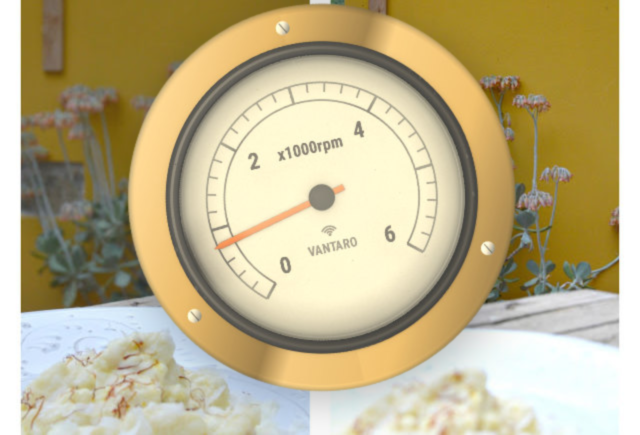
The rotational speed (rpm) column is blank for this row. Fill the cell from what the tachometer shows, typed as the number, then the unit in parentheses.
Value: 800 (rpm)
